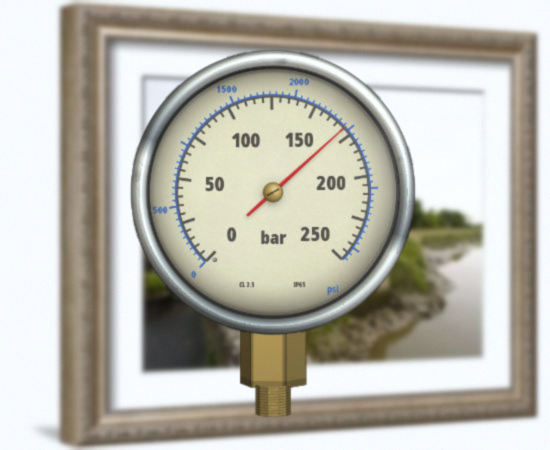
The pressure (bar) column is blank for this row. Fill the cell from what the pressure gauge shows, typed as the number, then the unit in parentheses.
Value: 170 (bar)
